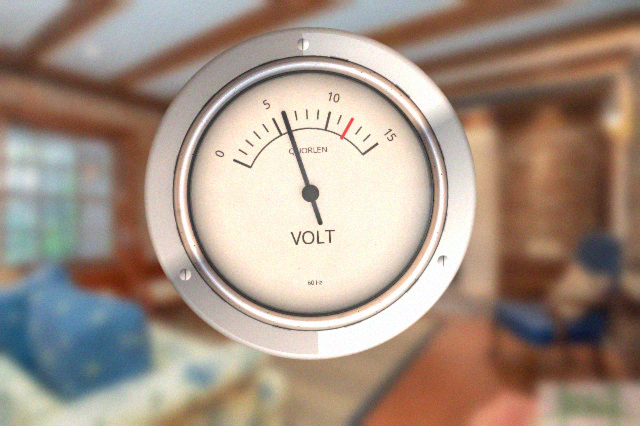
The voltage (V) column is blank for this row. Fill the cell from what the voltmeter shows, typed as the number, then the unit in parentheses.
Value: 6 (V)
